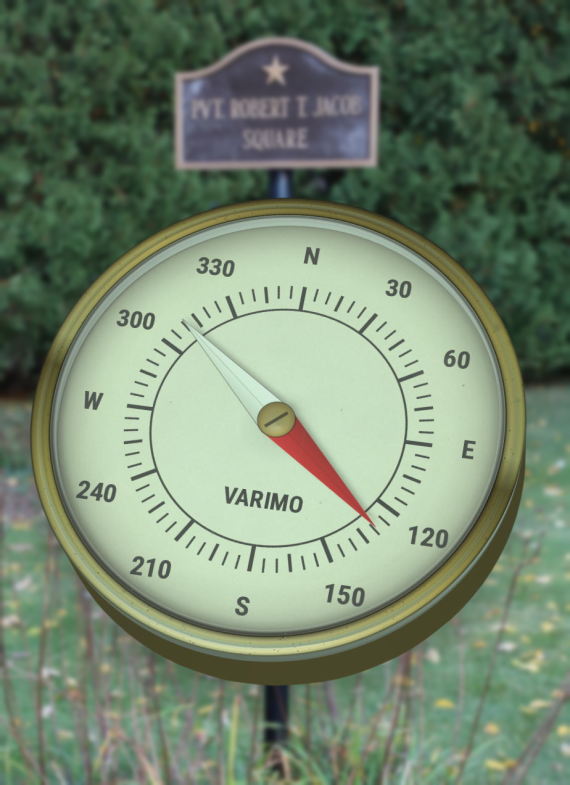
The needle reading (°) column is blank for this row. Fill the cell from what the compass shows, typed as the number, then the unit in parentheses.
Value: 130 (°)
